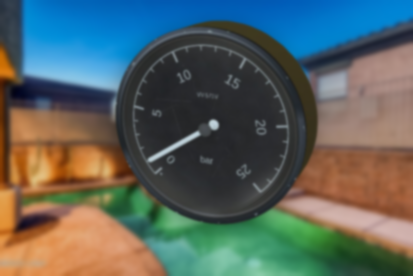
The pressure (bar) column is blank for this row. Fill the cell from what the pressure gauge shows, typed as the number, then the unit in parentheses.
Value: 1 (bar)
